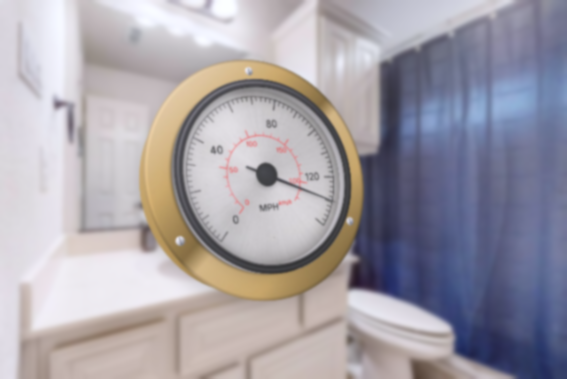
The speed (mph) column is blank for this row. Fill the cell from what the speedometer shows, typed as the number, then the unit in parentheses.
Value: 130 (mph)
